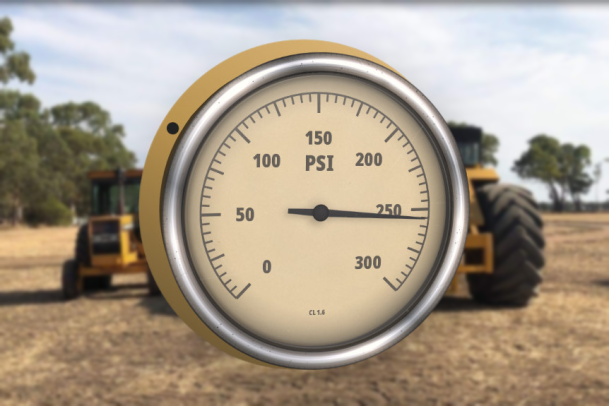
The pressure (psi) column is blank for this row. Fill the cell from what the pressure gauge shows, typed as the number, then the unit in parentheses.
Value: 255 (psi)
